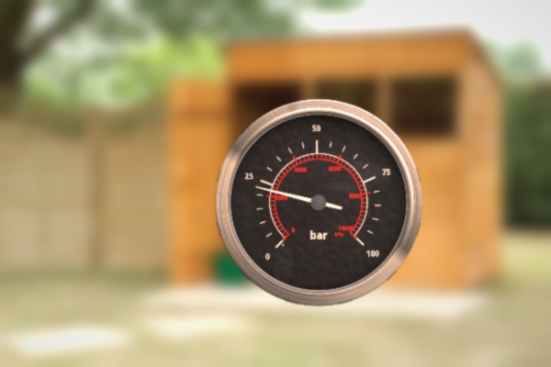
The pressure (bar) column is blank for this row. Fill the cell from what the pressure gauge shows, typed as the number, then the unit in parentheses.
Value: 22.5 (bar)
